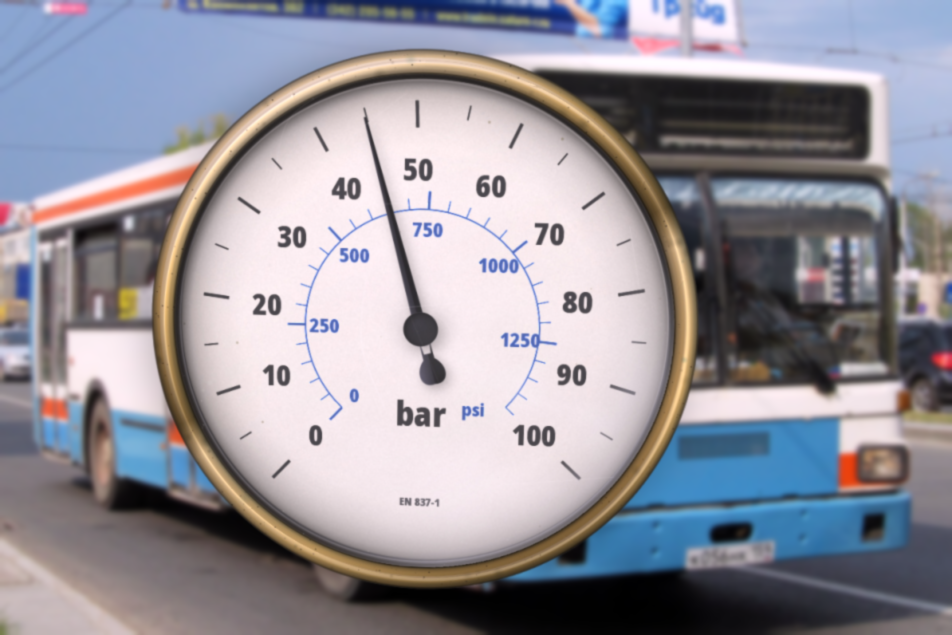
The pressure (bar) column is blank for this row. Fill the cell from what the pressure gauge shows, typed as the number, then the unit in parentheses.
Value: 45 (bar)
